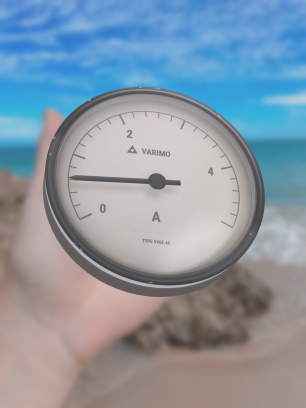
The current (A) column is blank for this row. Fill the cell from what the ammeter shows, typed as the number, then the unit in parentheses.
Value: 0.6 (A)
